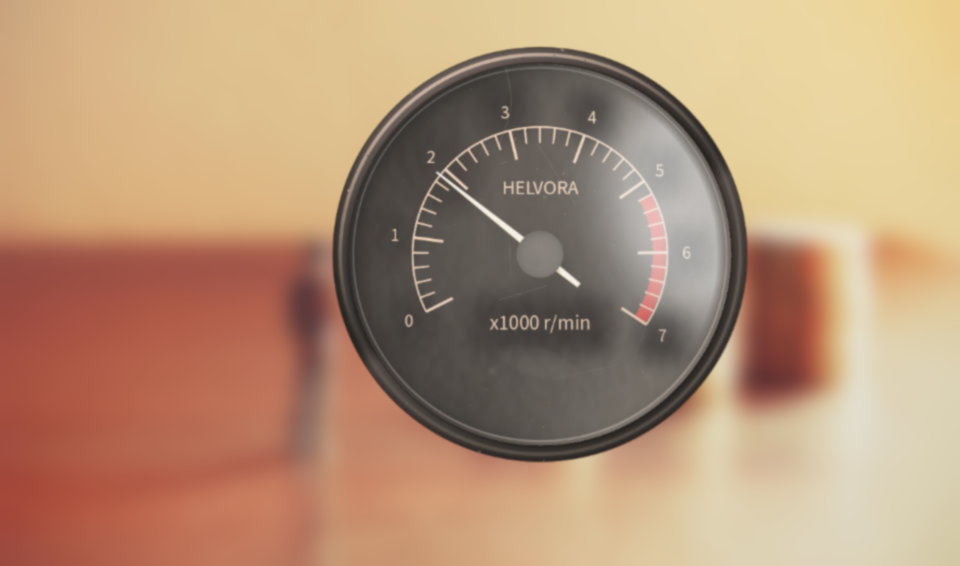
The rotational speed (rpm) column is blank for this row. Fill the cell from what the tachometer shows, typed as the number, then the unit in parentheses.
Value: 1900 (rpm)
